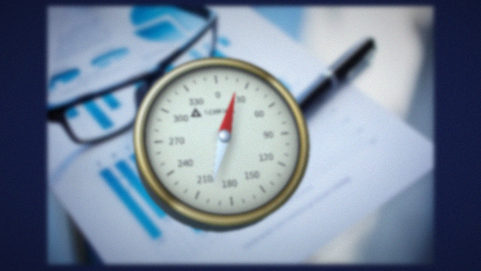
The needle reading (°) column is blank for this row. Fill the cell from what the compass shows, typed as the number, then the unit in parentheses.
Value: 20 (°)
